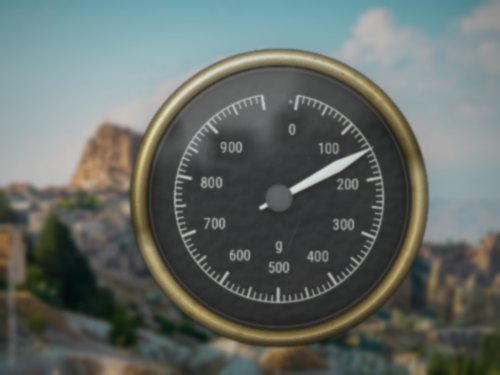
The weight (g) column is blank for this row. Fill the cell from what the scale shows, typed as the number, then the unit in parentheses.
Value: 150 (g)
